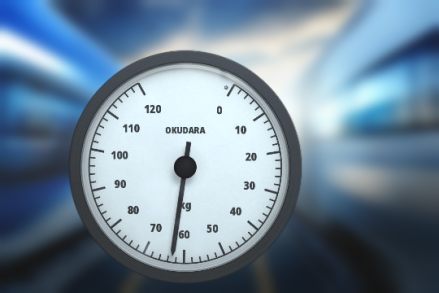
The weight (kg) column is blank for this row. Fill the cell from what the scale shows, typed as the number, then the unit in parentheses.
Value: 63 (kg)
